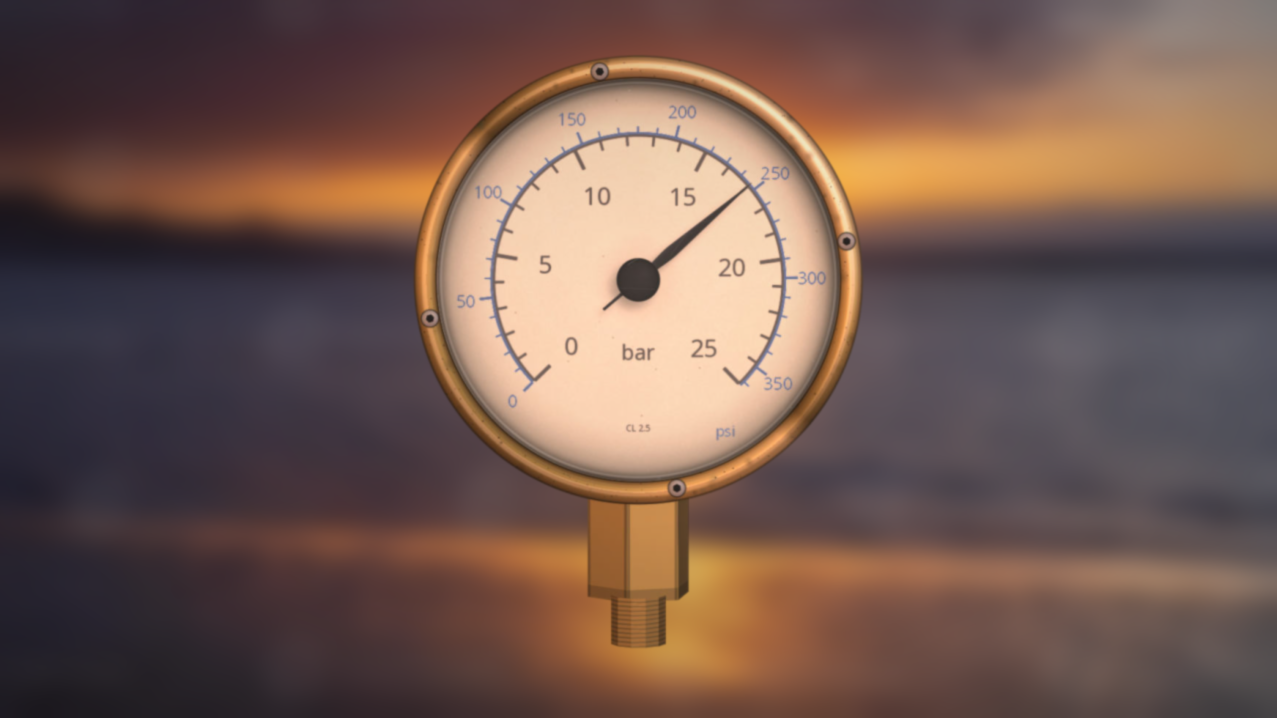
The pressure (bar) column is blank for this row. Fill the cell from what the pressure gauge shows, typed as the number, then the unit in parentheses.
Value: 17 (bar)
